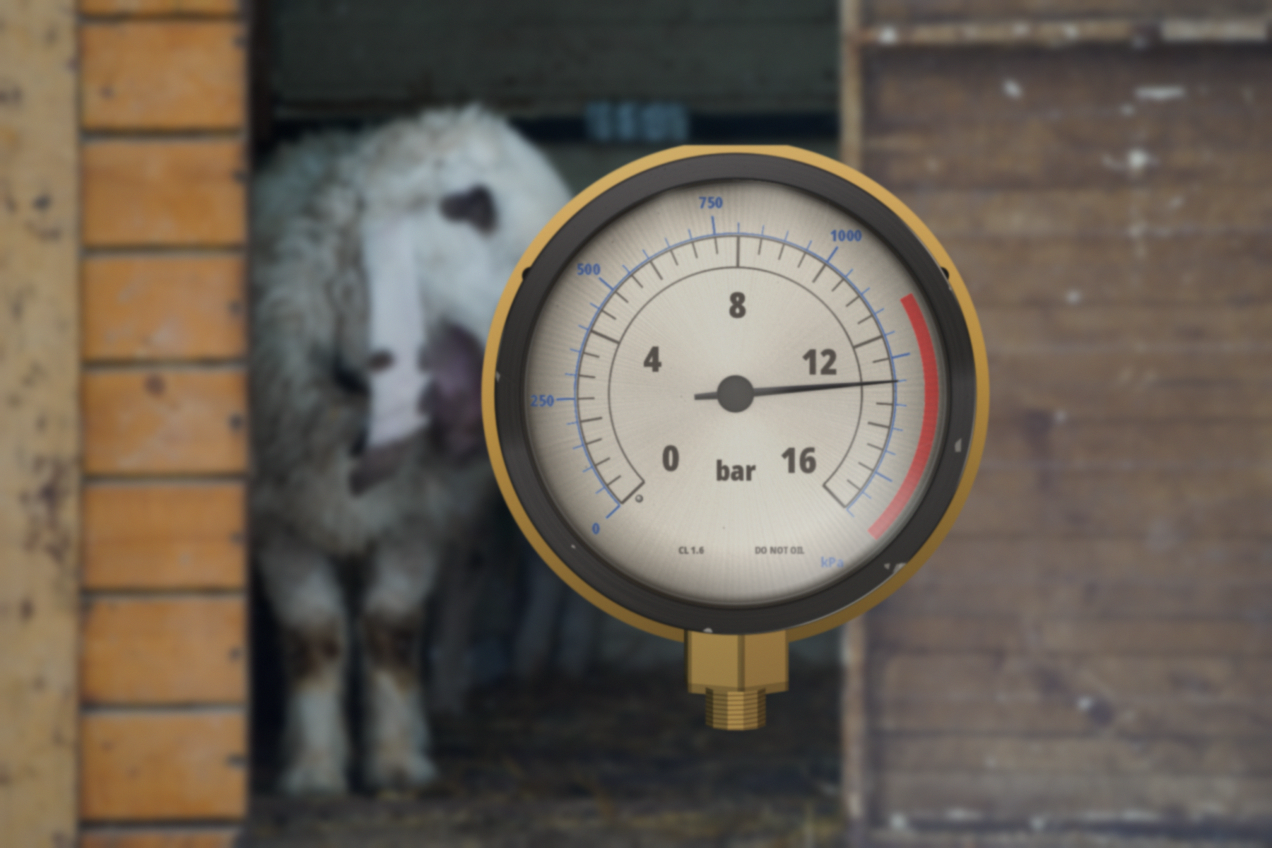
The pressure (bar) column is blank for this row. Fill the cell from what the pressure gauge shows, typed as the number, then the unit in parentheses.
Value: 13 (bar)
